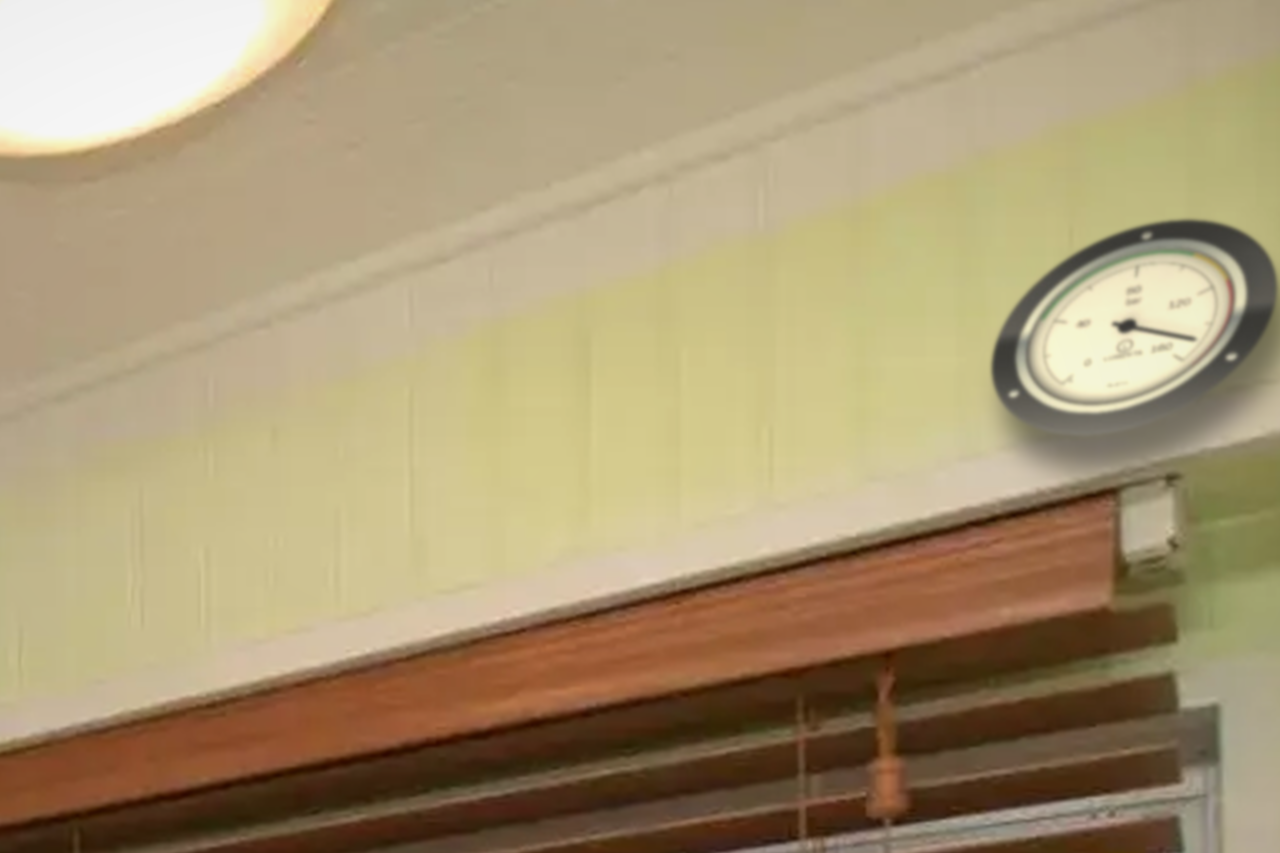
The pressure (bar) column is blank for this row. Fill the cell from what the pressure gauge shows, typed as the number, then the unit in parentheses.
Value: 150 (bar)
